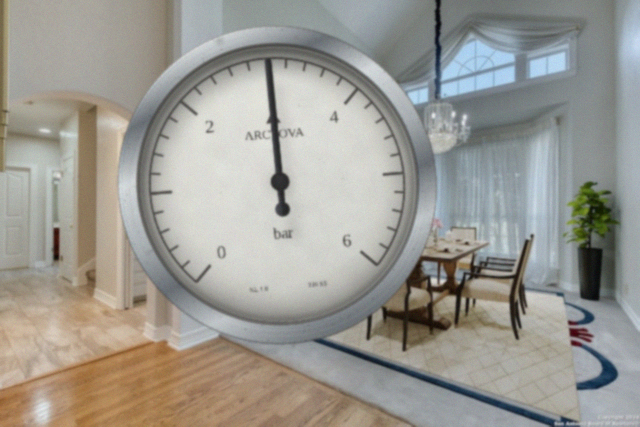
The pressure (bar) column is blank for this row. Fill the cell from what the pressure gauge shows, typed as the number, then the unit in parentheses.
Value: 3 (bar)
